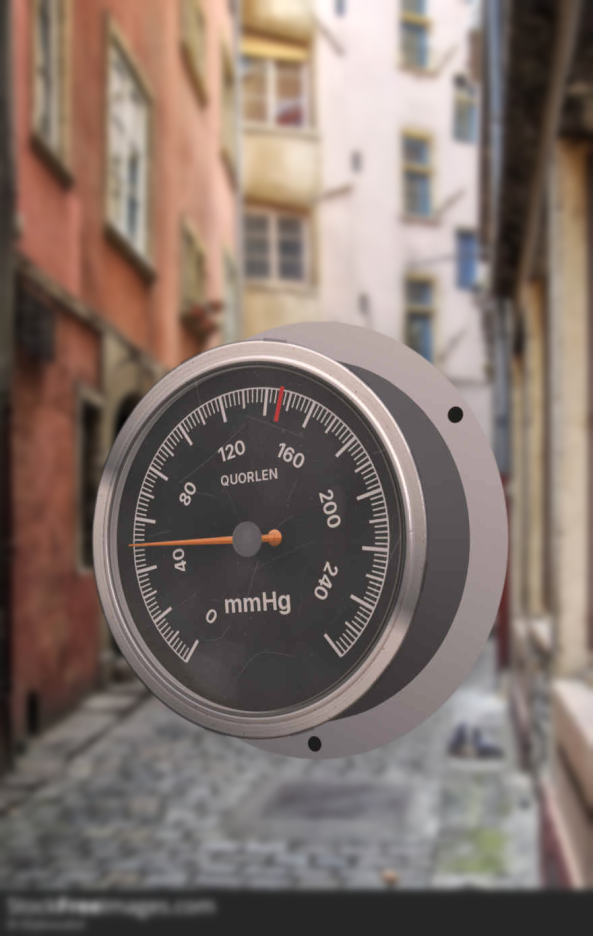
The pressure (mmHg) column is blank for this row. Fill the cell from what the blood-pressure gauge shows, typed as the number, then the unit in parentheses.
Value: 50 (mmHg)
